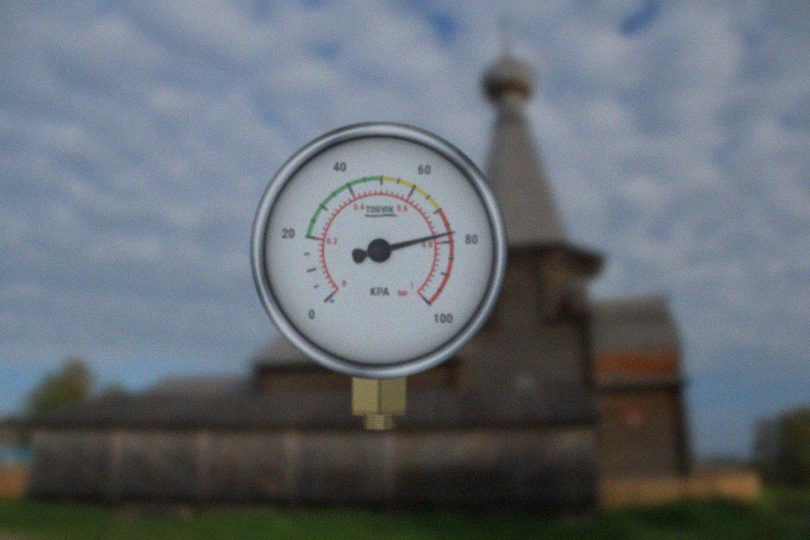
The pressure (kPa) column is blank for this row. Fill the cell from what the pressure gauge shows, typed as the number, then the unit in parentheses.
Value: 77.5 (kPa)
